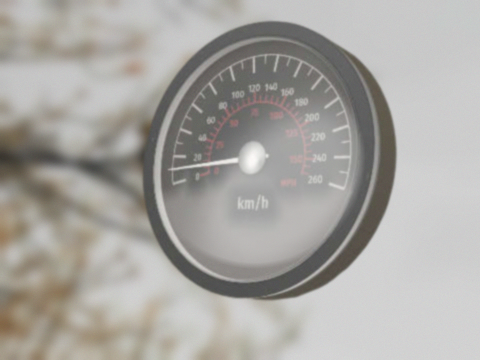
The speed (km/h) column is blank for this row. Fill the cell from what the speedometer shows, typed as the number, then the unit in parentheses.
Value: 10 (km/h)
